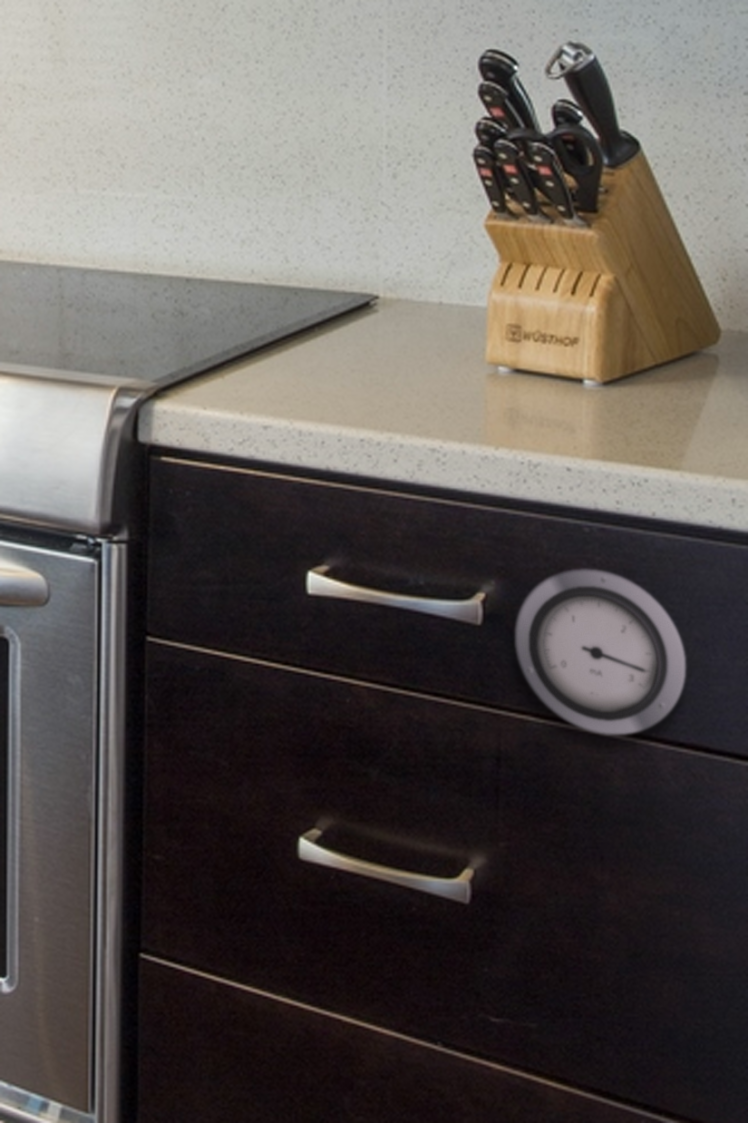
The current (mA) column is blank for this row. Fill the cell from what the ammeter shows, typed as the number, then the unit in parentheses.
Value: 2.75 (mA)
